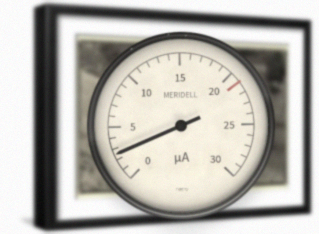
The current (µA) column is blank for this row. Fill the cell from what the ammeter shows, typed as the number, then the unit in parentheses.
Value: 2.5 (µA)
